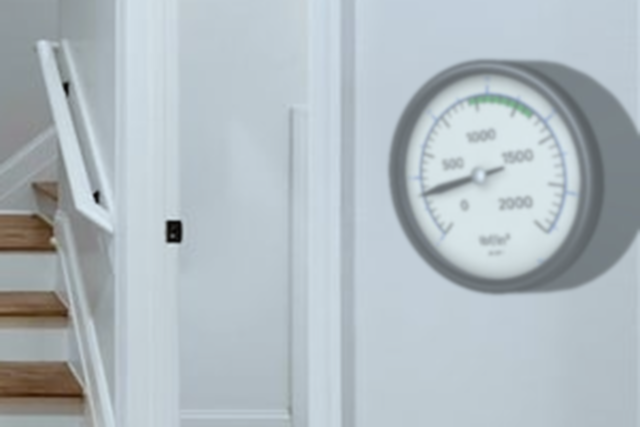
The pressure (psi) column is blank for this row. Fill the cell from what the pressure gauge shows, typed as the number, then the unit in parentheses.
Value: 250 (psi)
